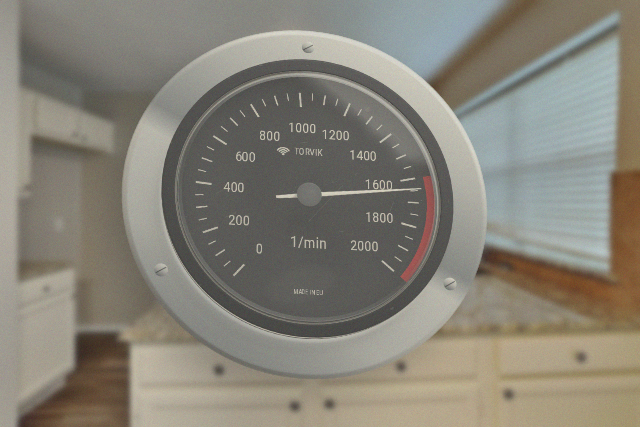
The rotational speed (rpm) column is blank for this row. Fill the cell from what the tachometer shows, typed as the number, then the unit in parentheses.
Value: 1650 (rpm)
